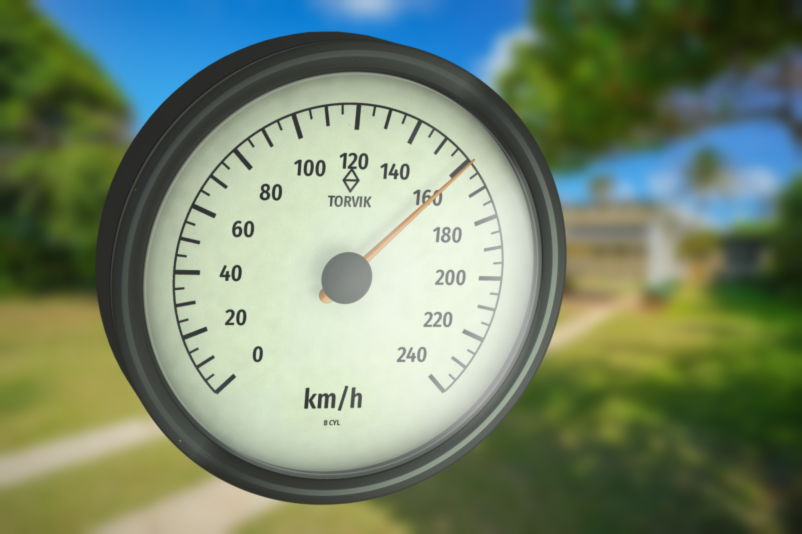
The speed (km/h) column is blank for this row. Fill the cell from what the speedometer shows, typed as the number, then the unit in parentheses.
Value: 160 (km/h)
